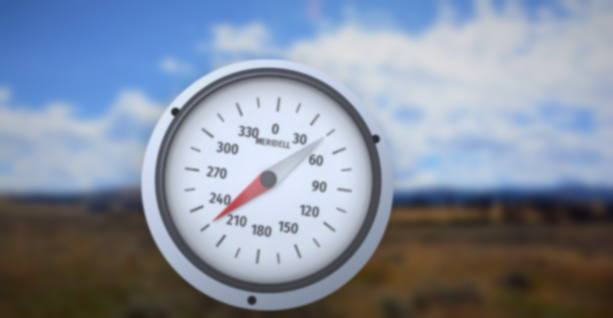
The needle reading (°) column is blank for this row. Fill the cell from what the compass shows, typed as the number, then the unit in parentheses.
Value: 225 (°)
